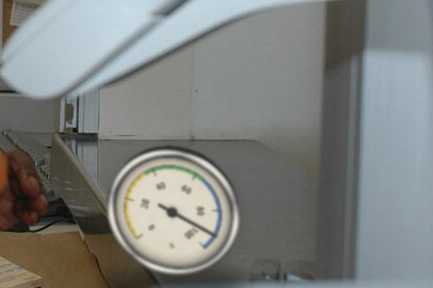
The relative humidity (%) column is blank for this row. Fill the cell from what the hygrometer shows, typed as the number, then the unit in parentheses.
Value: 92 (%)
